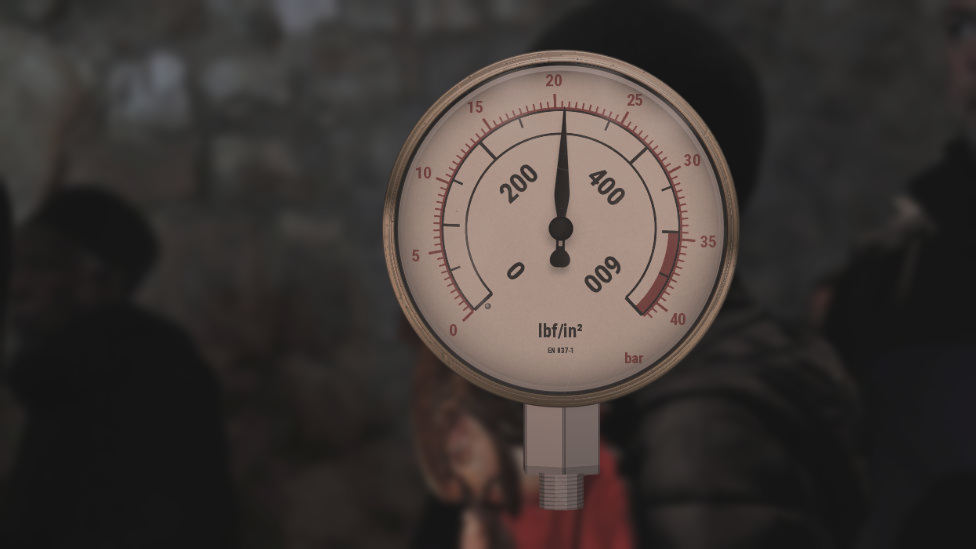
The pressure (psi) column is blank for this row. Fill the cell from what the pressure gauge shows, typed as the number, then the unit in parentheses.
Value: 300 (psi)
